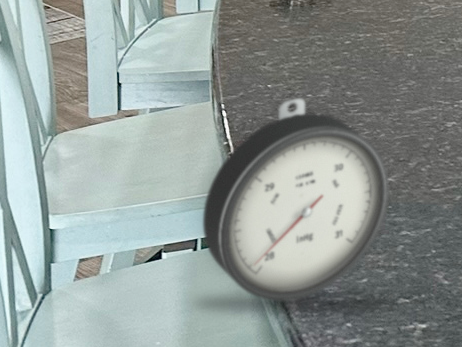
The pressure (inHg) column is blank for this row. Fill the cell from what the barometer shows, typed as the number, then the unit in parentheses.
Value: 28.1 (inHg)
